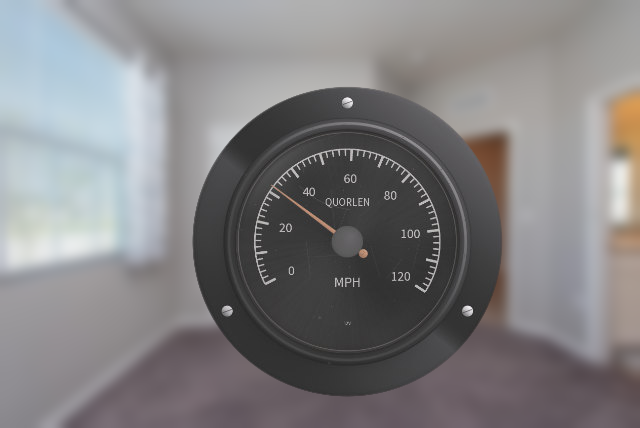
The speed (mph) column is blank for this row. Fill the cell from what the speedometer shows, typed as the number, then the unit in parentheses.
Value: 32 (mph)
